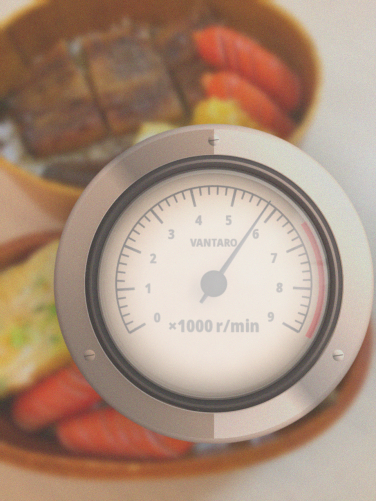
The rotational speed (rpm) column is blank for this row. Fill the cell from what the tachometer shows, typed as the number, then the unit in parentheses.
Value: 5800 (rpm)
